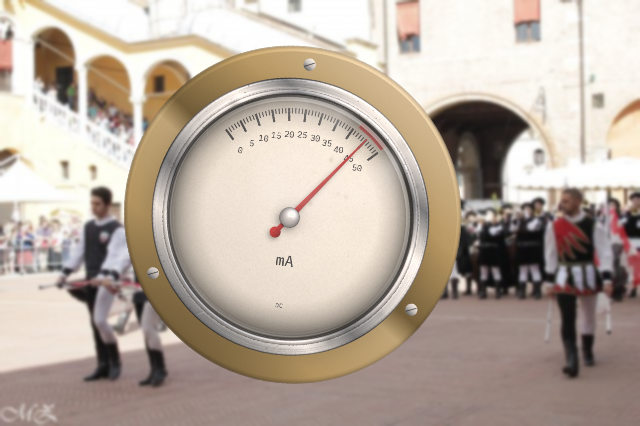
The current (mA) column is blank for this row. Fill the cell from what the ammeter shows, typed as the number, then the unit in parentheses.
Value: 45 (mA)
